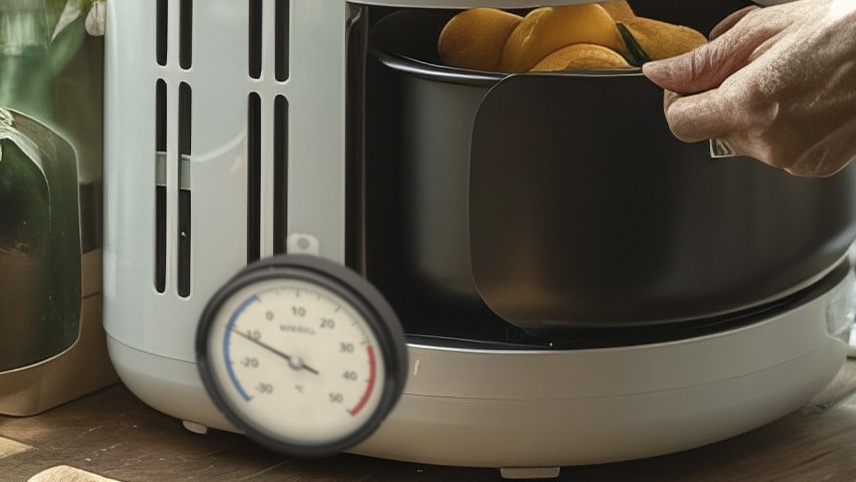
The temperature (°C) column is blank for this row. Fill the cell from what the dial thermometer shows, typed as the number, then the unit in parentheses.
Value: -10 (°C)
